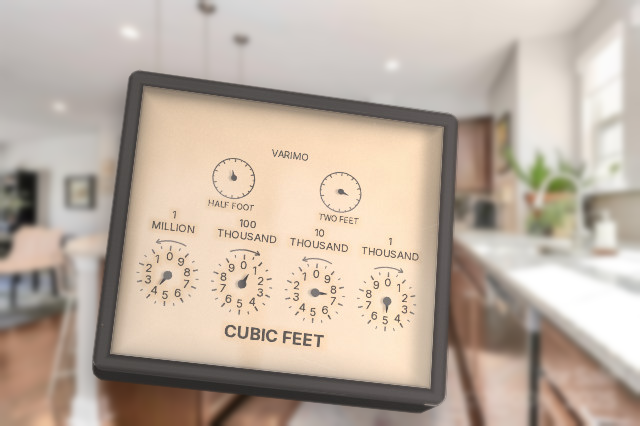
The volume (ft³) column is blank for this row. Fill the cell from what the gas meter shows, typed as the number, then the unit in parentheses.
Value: 407500 (ft³)
